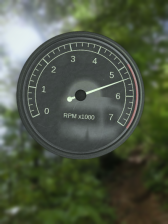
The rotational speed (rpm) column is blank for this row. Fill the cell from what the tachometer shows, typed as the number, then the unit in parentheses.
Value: 5400 (rpm)
